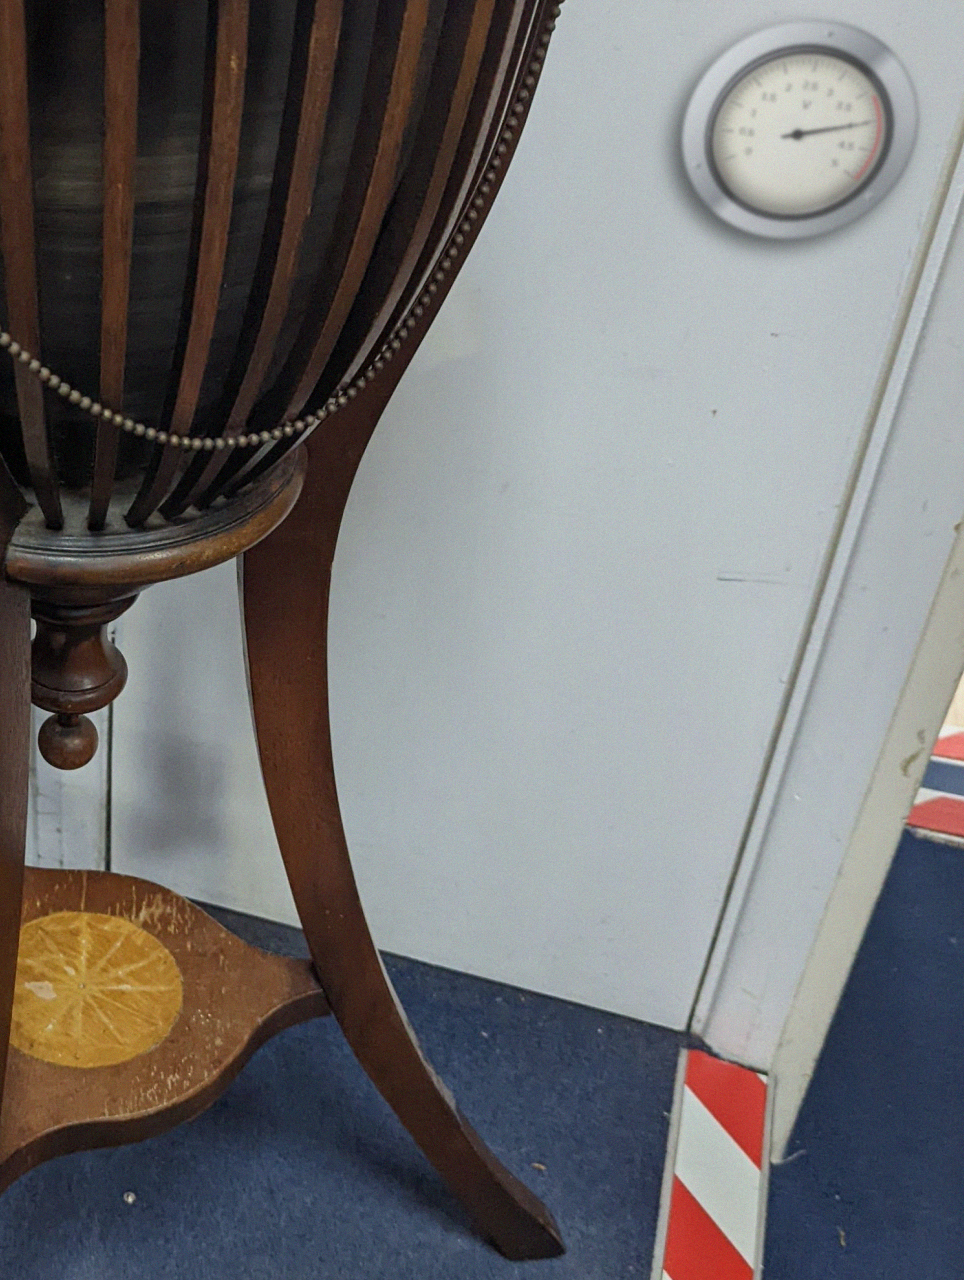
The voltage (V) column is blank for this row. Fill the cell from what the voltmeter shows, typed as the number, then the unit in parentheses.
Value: 4 (V)
